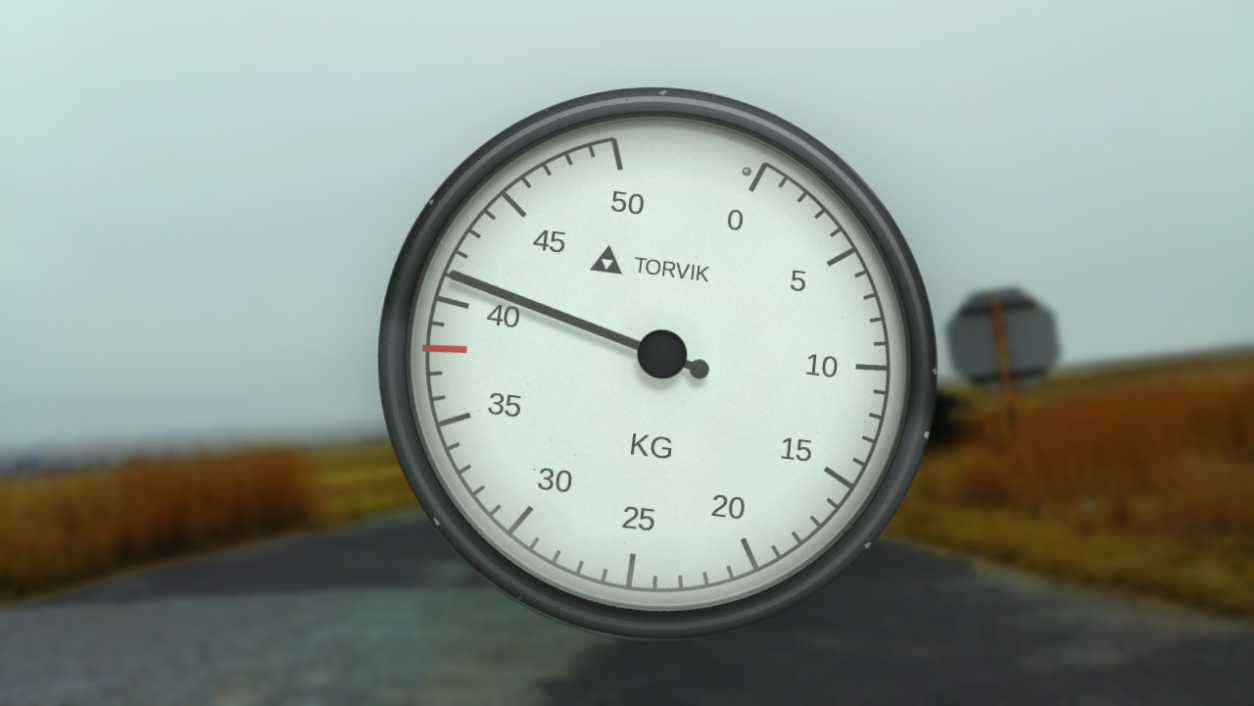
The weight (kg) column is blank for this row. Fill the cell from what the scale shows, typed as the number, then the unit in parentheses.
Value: 41 (kg)
